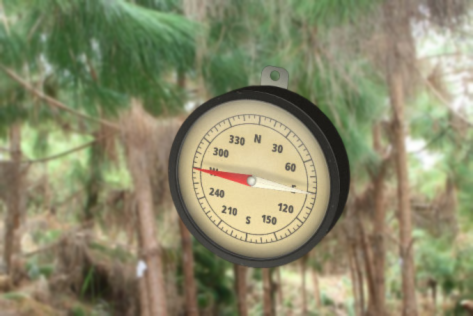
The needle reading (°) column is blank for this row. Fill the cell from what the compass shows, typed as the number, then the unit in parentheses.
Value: 270 (°)
